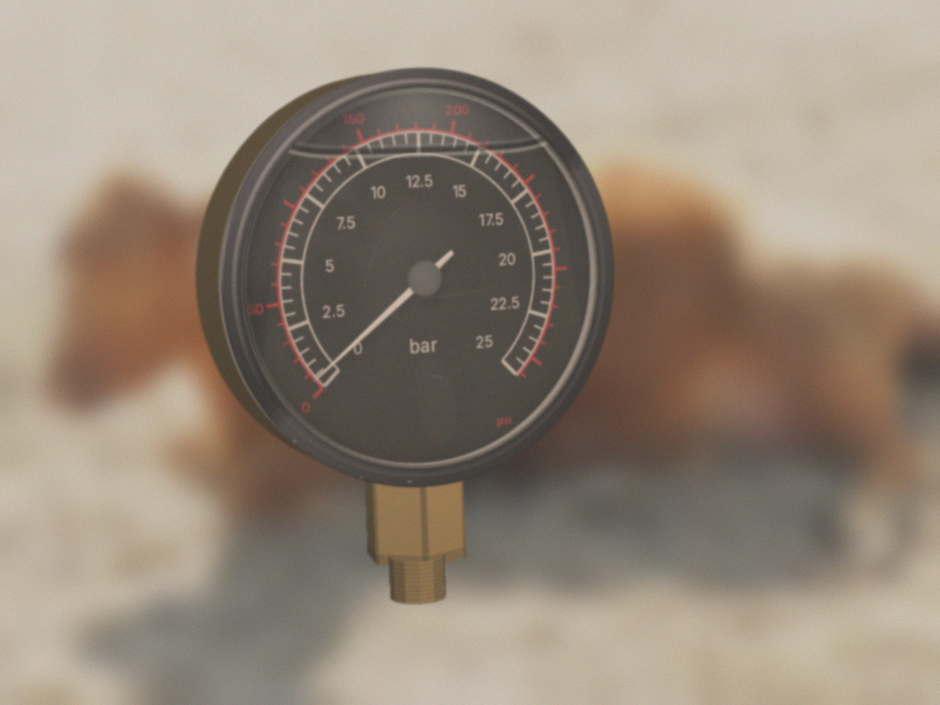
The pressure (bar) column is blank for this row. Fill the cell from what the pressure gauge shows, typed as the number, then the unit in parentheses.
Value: 0.5 (bar)
